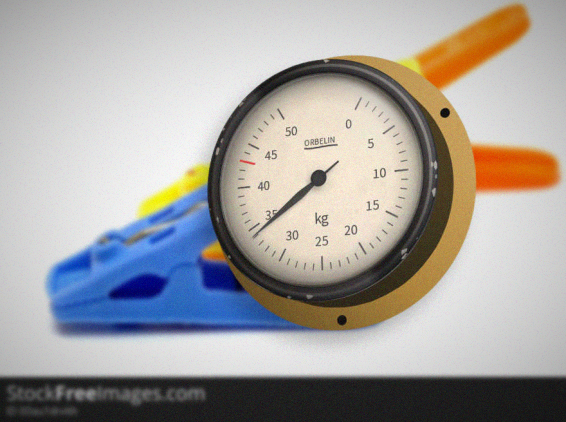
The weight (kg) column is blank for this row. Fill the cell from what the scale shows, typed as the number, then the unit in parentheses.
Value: 34 (kg)
